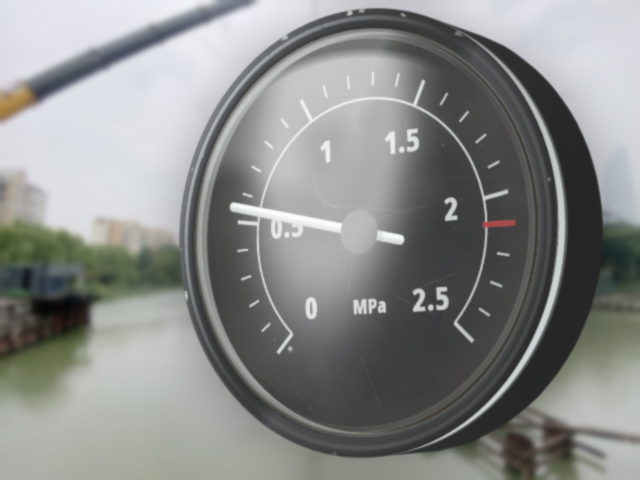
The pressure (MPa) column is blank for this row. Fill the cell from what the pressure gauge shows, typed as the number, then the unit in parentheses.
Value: 0.55 (MPa)
